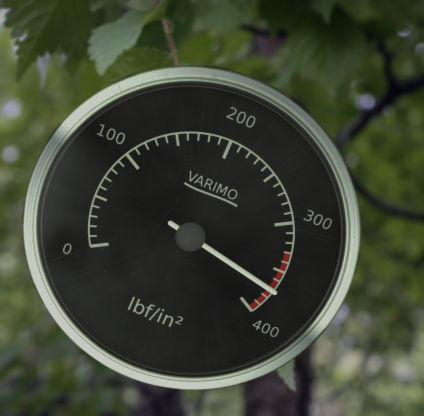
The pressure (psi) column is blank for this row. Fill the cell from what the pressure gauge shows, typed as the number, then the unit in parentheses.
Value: 370 (psi)
